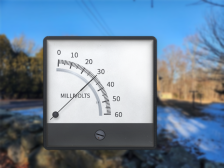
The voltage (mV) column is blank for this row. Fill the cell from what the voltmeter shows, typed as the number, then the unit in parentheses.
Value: 30 (mV)
